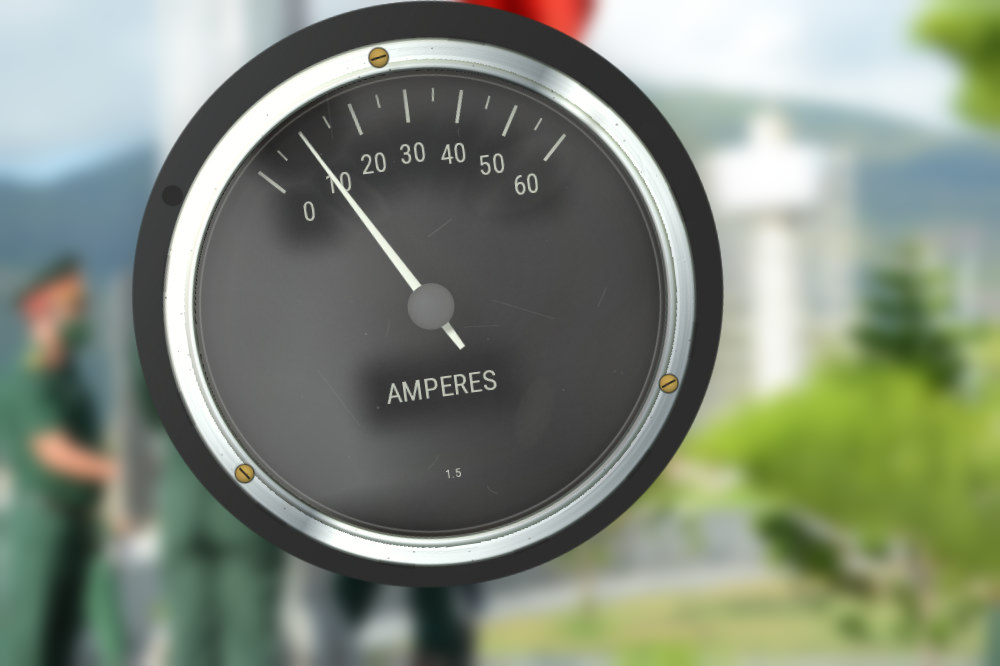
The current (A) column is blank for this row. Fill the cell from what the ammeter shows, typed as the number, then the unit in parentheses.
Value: 10 (A)
